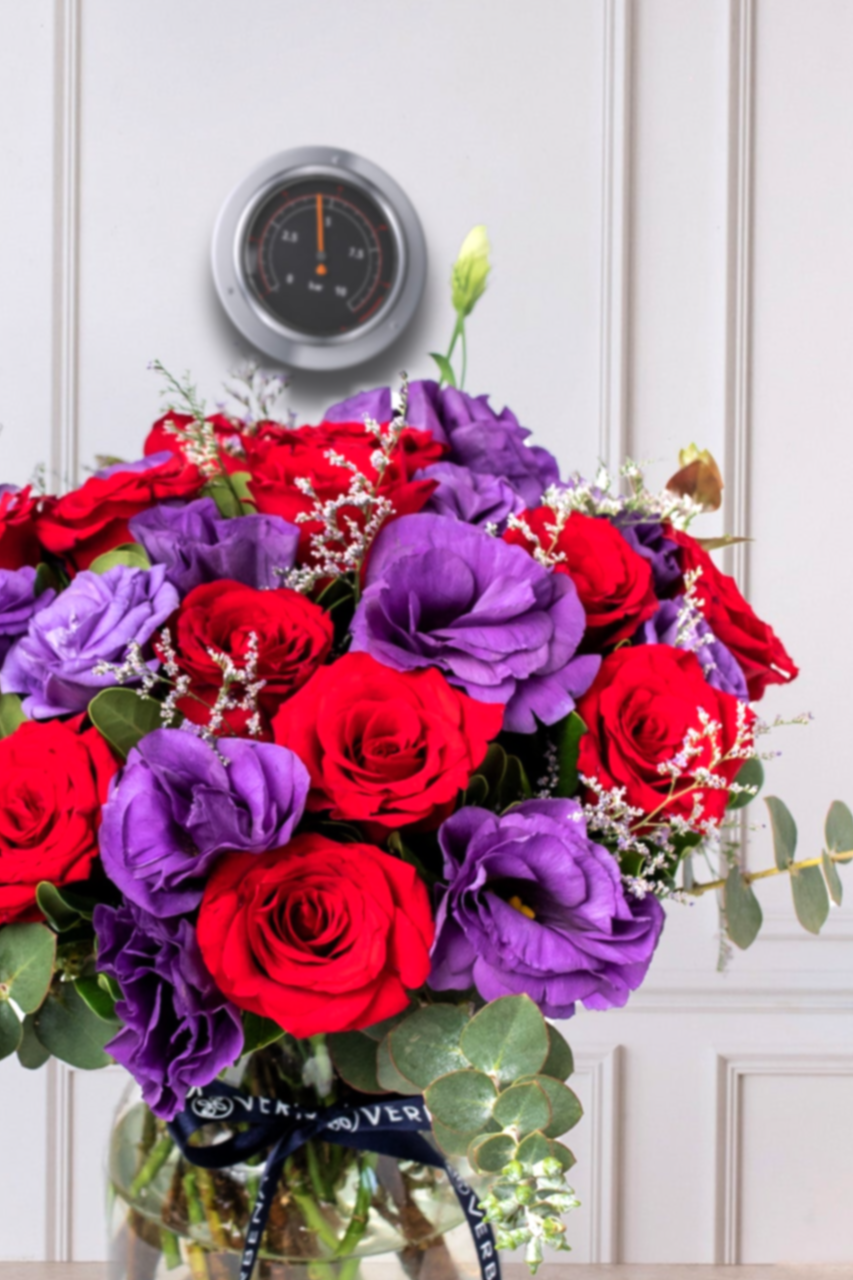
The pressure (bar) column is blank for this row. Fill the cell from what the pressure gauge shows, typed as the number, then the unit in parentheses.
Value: 4.5 (bar)
